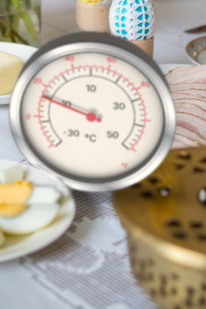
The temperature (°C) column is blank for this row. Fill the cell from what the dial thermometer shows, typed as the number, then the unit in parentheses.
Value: -10 (°C)
